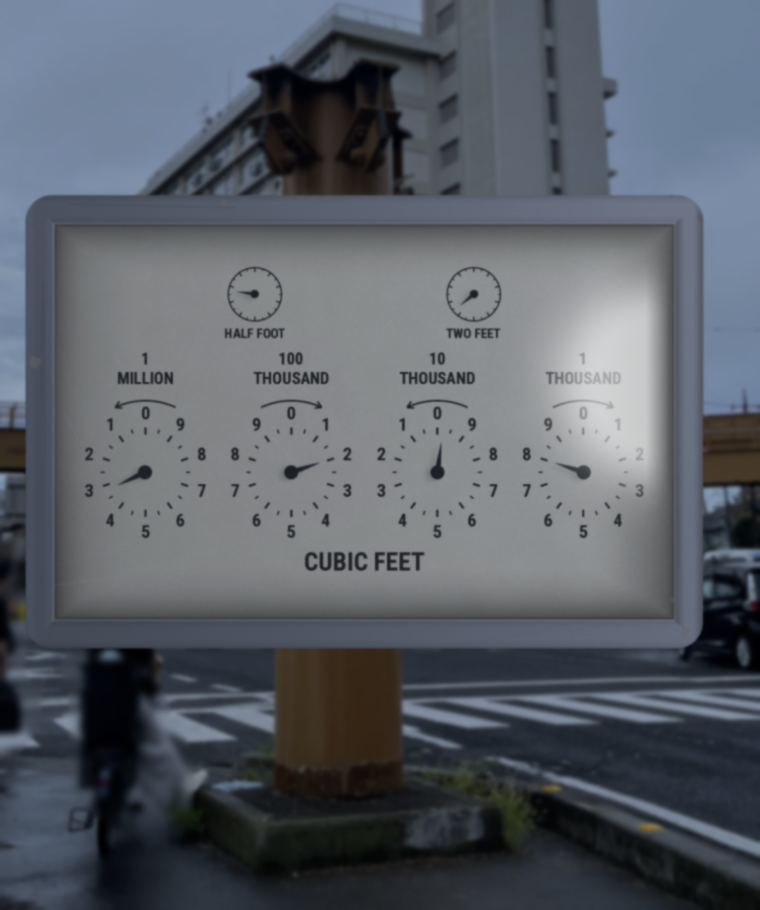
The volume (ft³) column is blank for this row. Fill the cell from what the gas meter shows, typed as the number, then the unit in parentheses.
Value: 319800 (ft³)
